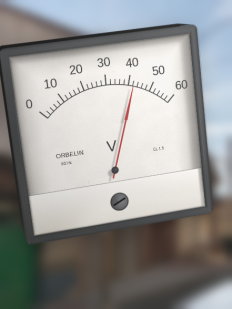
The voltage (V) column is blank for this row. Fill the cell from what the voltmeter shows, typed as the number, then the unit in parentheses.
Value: 42 (V)
